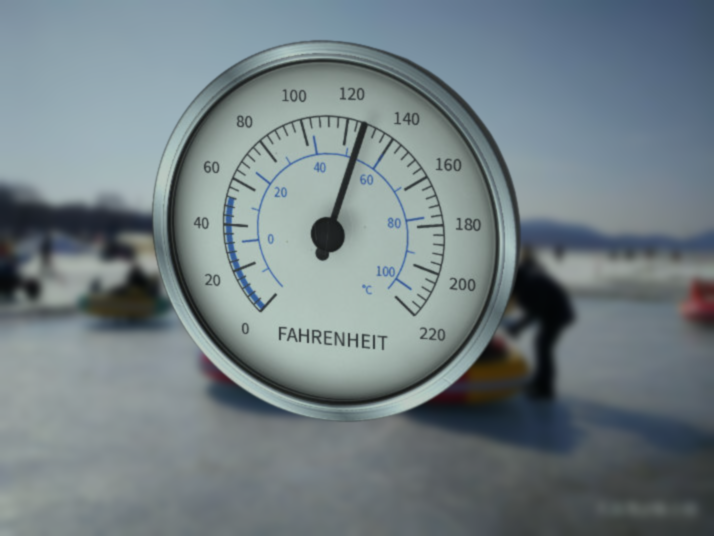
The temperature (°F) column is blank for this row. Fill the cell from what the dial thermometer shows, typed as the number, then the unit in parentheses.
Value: 128 (°F)
